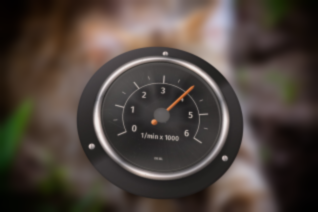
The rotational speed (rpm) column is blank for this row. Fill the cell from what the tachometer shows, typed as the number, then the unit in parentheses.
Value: 4000 (rpm)
